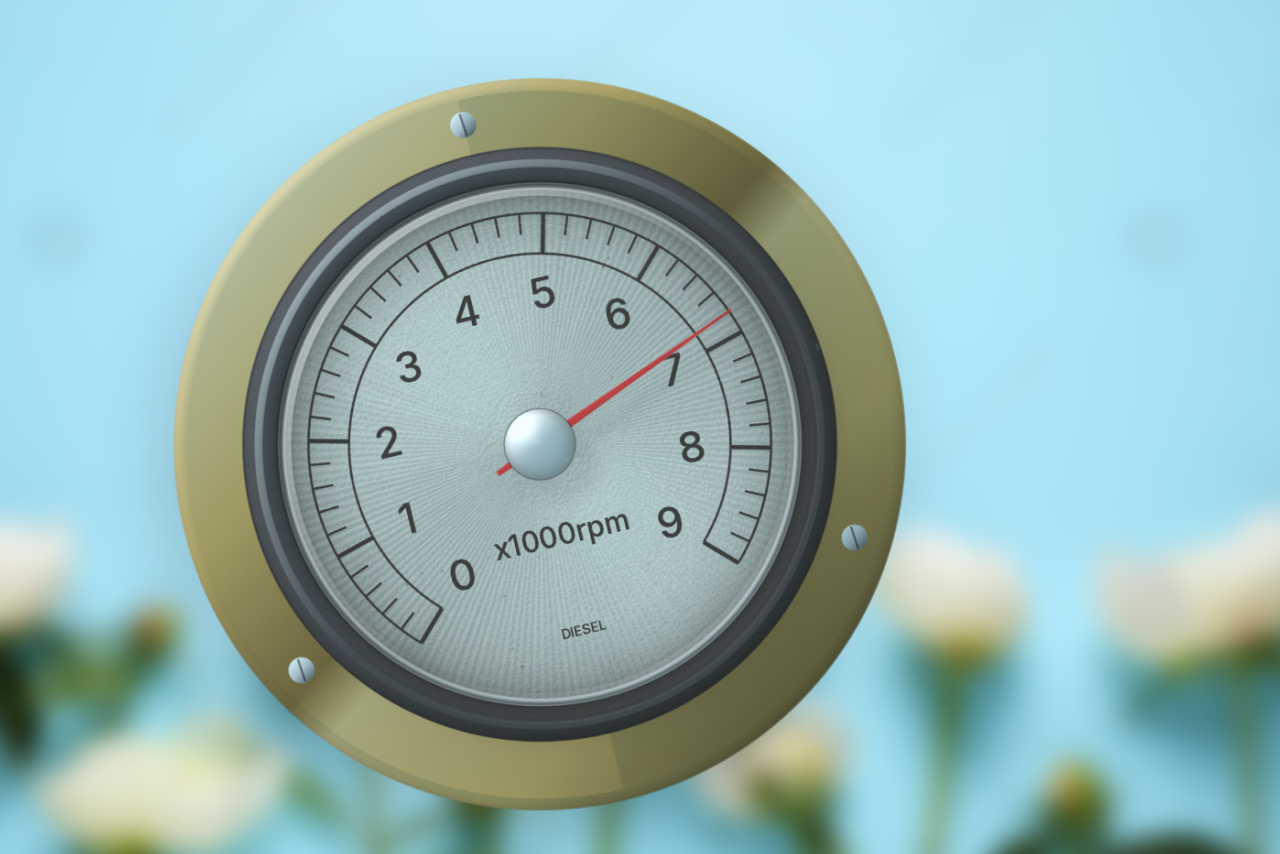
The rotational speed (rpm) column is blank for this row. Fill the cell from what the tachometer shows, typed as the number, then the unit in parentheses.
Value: 6800 (rpm)
